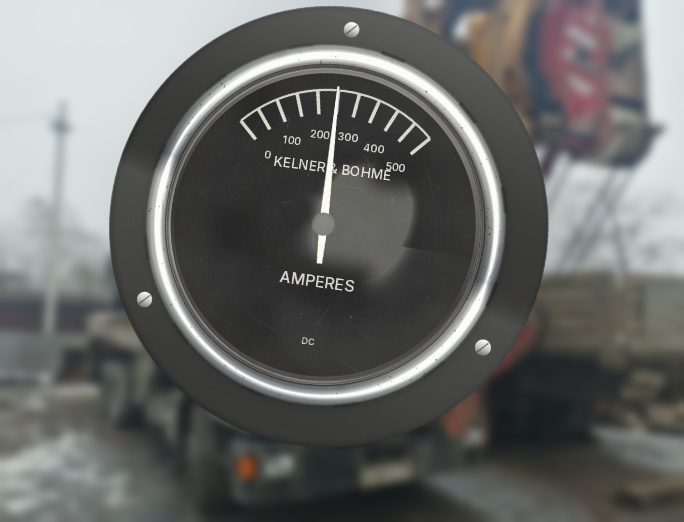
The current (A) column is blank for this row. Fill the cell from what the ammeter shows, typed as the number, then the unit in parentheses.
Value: 250 (A)
